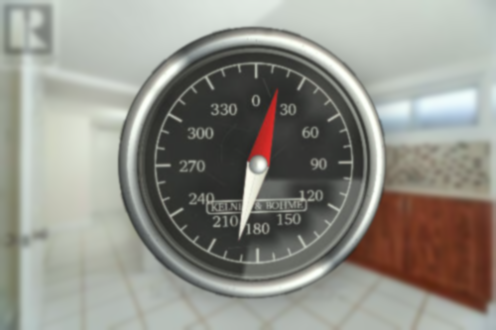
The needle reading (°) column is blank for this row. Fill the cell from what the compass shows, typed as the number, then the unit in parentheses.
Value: 15 (°)
